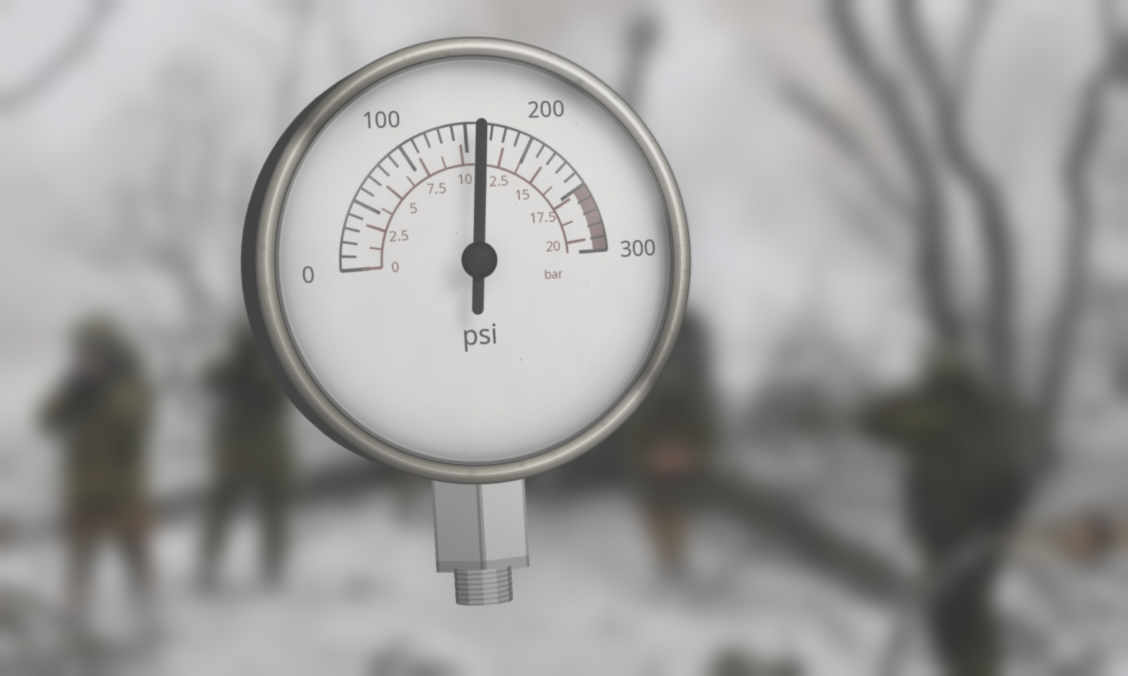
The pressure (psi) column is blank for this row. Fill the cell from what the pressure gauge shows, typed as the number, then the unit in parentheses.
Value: 160 (psi)
